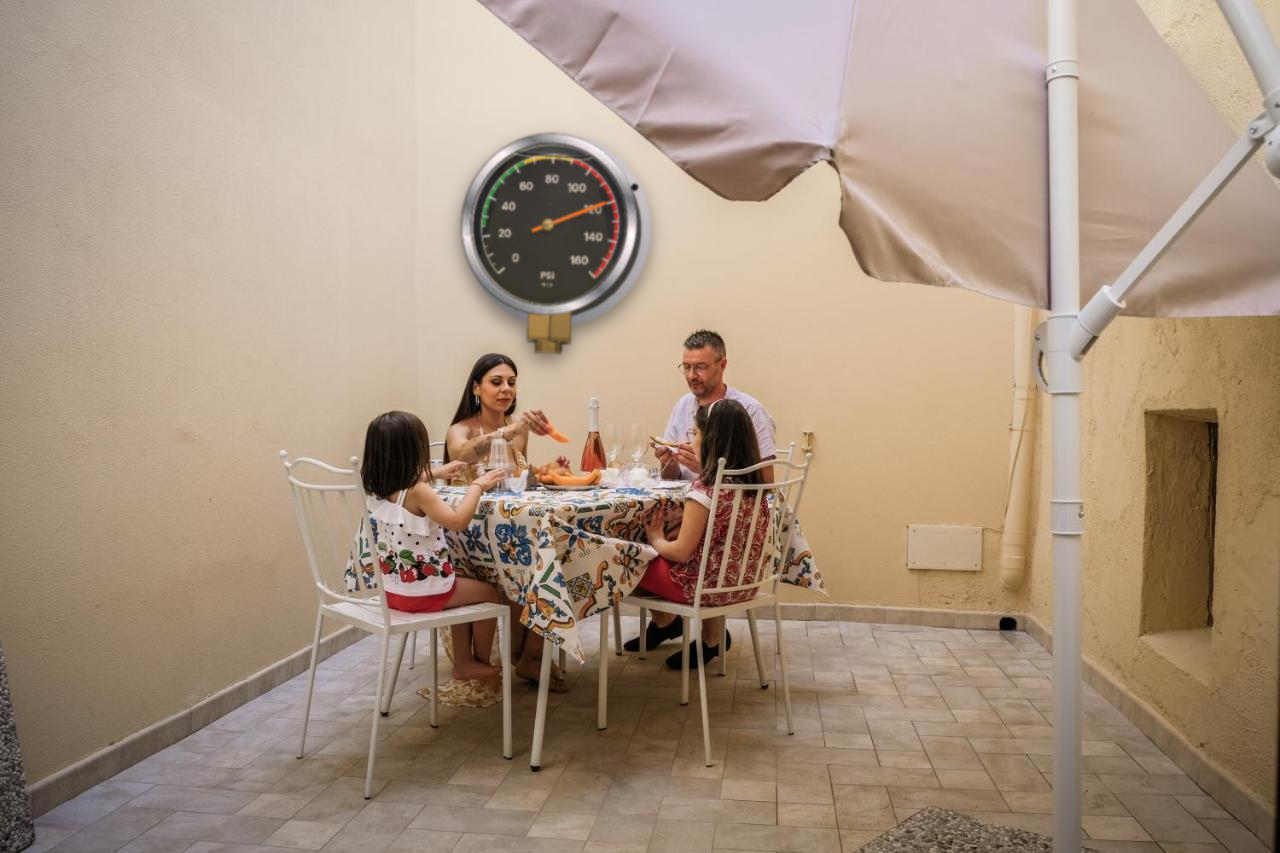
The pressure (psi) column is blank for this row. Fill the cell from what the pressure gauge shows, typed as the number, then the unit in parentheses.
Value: 120 (psi)
